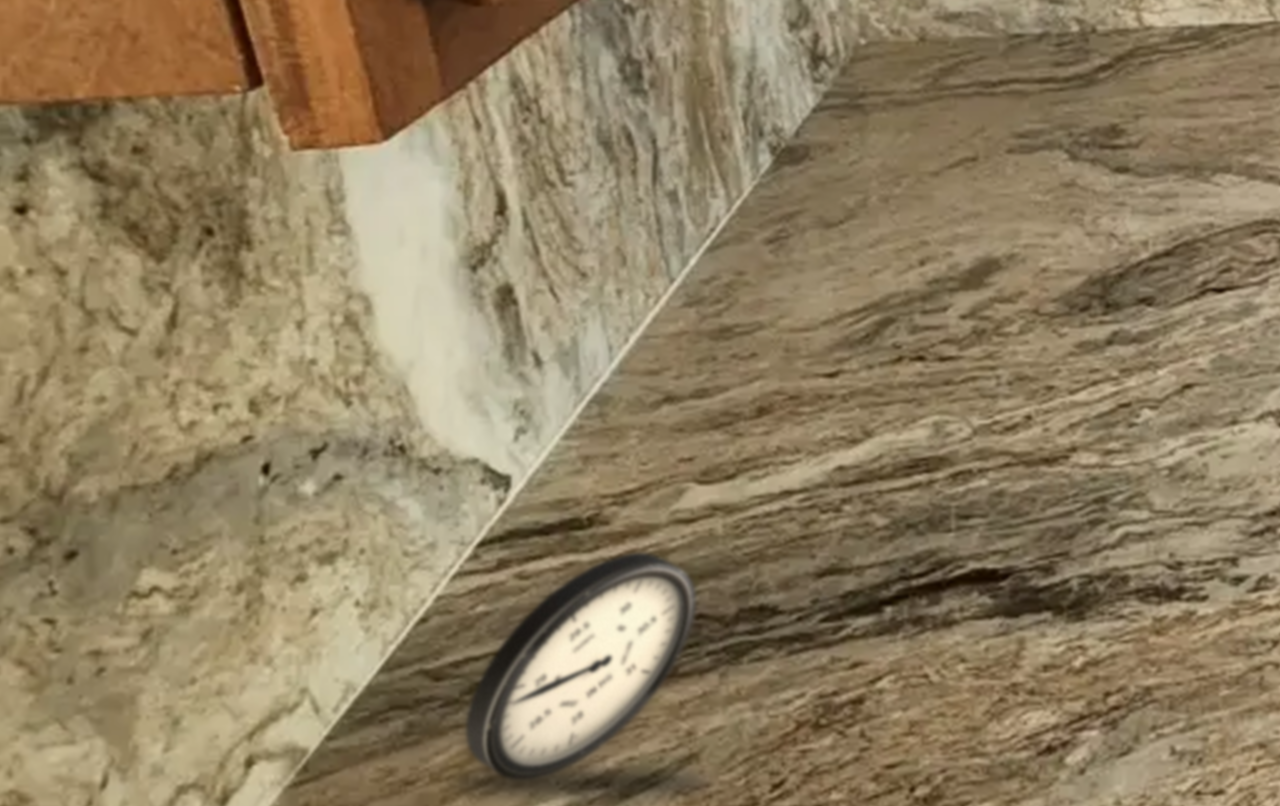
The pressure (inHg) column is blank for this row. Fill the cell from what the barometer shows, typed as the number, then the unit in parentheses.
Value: 28.9 (inHg)
